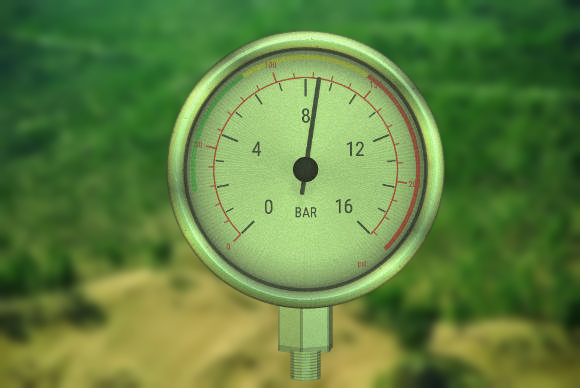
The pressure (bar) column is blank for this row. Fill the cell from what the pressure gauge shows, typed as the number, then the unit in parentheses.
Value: 8.5 (bar)
